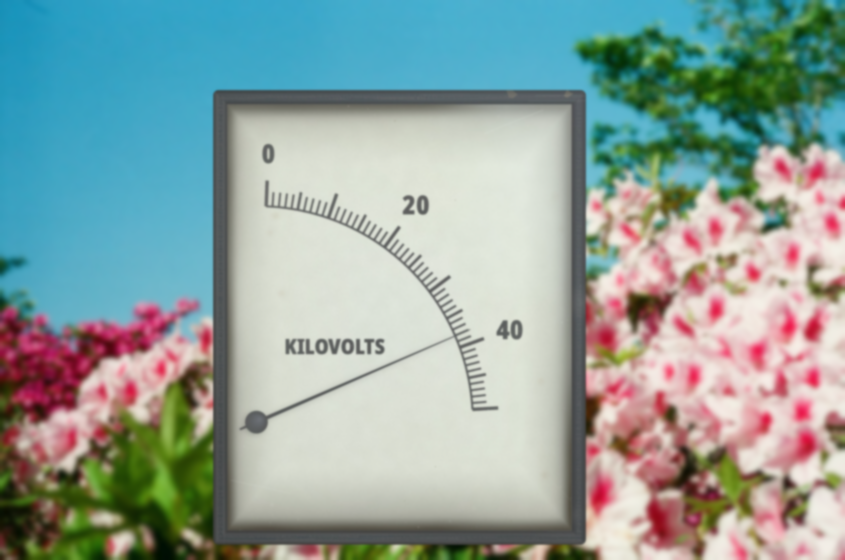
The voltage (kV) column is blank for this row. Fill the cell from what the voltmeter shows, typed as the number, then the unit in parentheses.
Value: 38 (kV)
